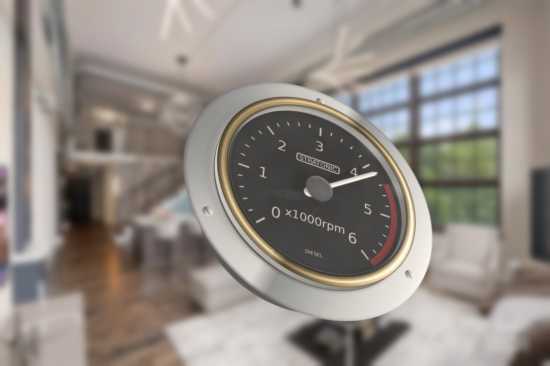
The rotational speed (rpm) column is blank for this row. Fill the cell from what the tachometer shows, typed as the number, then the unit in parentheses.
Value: 4200 (rpm)
